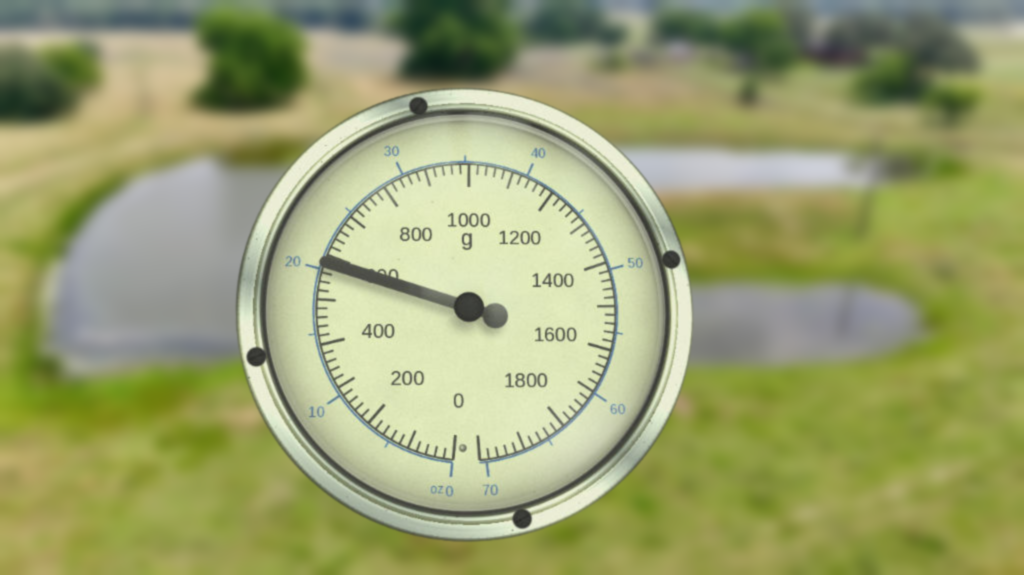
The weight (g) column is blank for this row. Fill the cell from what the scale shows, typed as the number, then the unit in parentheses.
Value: 580 (g)
